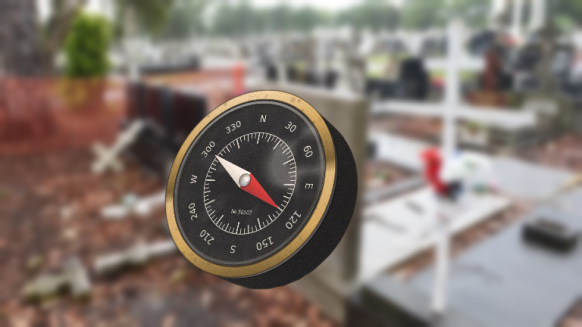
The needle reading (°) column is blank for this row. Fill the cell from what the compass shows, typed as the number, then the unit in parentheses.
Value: 120 (°)
